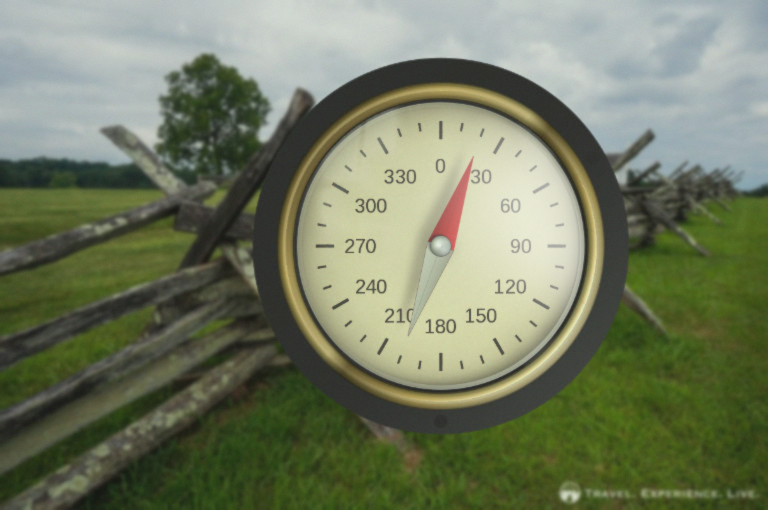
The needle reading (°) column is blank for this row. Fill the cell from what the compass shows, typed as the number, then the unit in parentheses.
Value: 20 (°)
